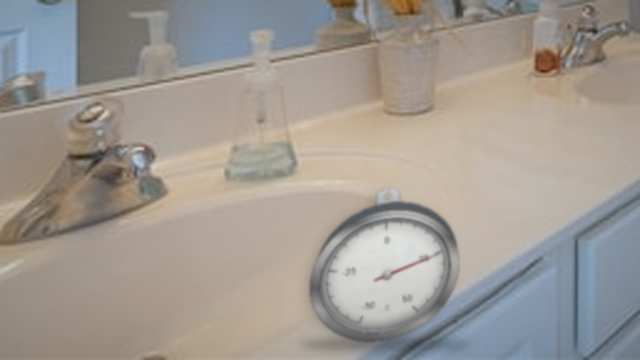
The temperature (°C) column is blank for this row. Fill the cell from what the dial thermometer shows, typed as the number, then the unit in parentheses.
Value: 25 (°C)
